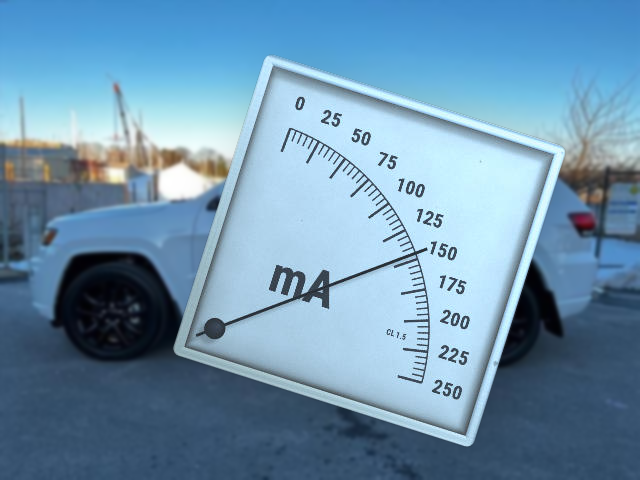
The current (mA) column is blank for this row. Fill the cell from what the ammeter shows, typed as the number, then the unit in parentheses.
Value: 145 (mA)
